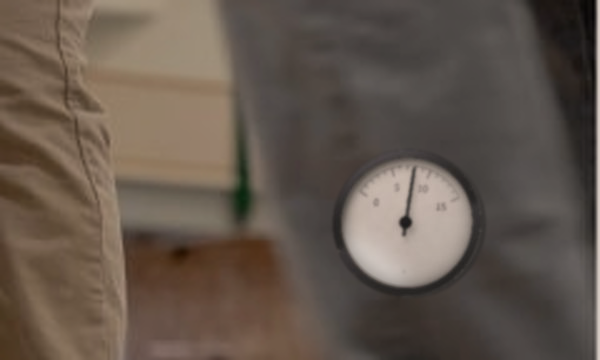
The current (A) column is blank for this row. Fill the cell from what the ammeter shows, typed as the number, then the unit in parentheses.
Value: 8 (A)
